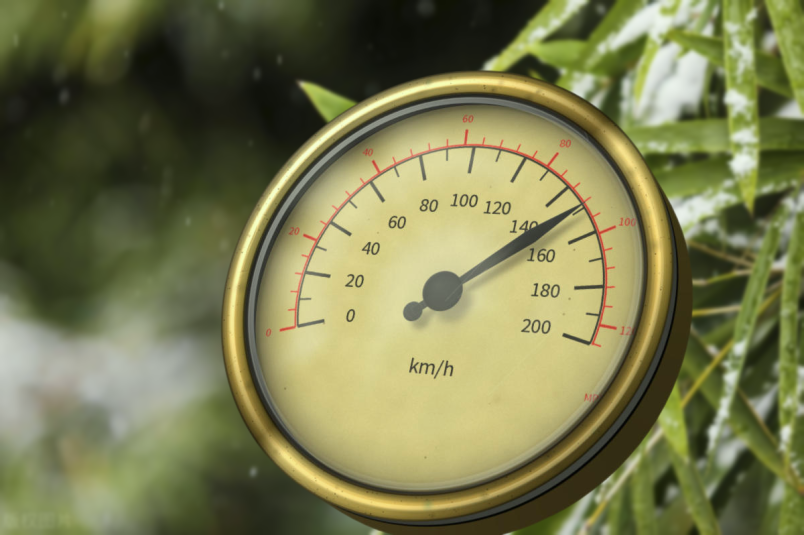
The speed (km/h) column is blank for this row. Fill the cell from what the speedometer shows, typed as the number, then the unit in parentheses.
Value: 150 (km/h)
